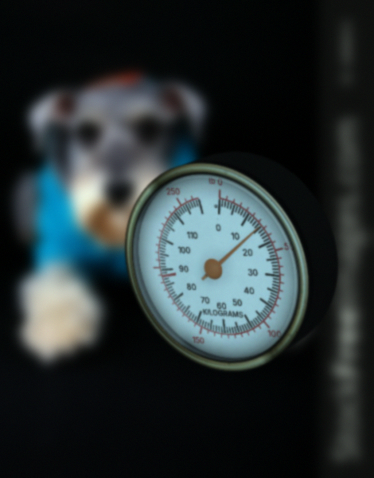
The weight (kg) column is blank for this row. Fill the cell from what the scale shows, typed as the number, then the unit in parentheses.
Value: 15 (kg)
